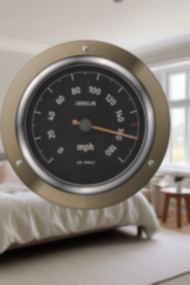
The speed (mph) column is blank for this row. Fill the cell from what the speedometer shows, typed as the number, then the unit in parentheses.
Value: 160 (mph)
